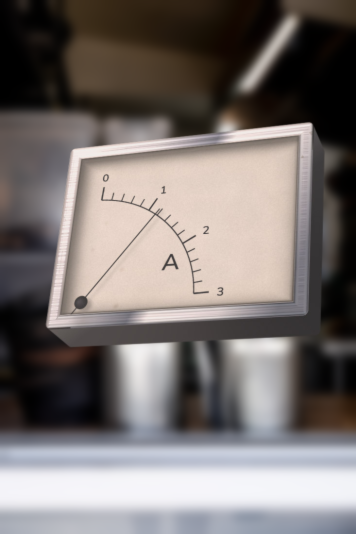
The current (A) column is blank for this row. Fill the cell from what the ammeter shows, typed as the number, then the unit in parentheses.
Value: 1.2 (A)
